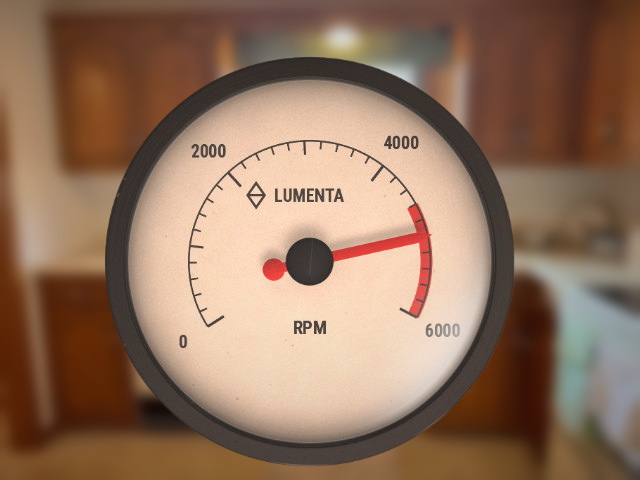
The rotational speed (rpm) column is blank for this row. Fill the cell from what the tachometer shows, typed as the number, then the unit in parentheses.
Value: 5000 (rpm)
